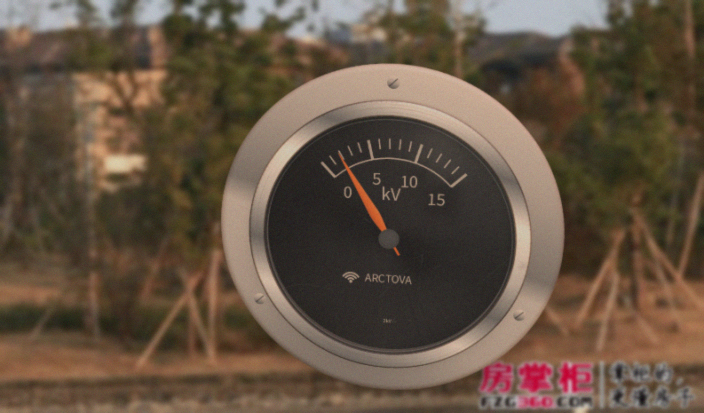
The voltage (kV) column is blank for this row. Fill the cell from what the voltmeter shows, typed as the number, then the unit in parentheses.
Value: 2 (kV)
